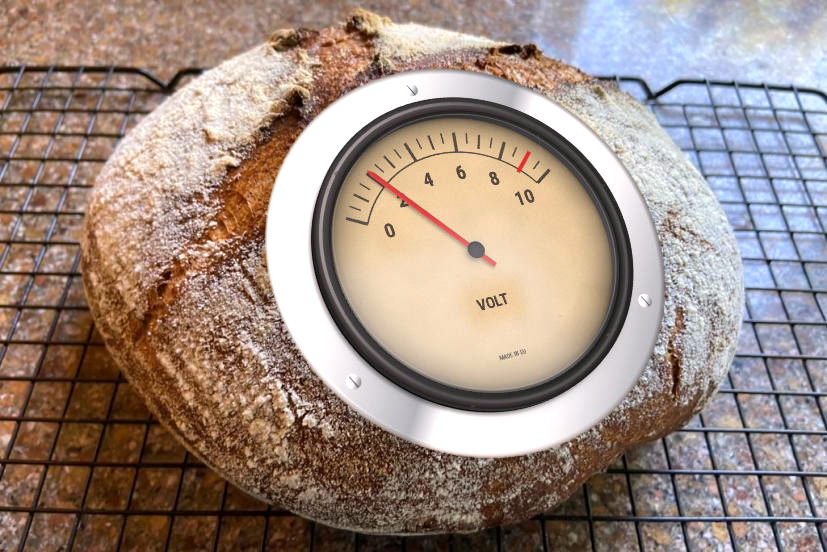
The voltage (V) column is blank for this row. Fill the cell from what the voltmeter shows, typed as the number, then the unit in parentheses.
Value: 2 (V)
